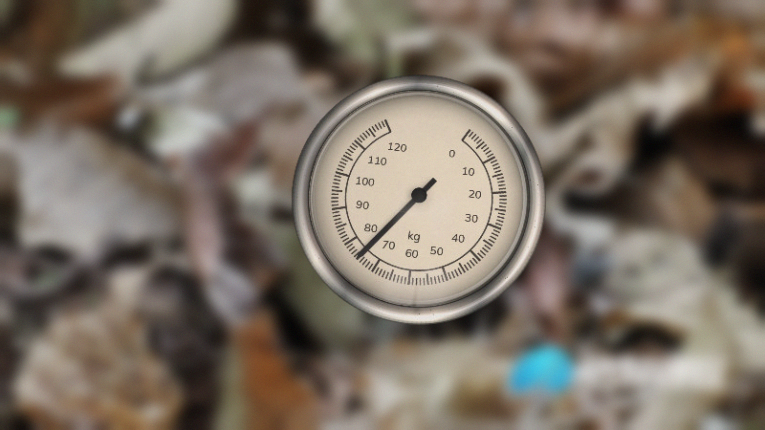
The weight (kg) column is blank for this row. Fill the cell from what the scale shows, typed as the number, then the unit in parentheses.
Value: 75 (kg)
